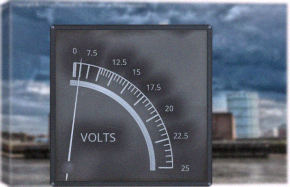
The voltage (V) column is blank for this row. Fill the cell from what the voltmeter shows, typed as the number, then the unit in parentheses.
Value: 5 (V)
